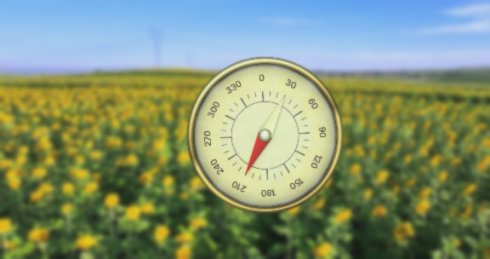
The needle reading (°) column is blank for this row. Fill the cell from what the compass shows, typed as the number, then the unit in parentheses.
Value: 210 (°)
